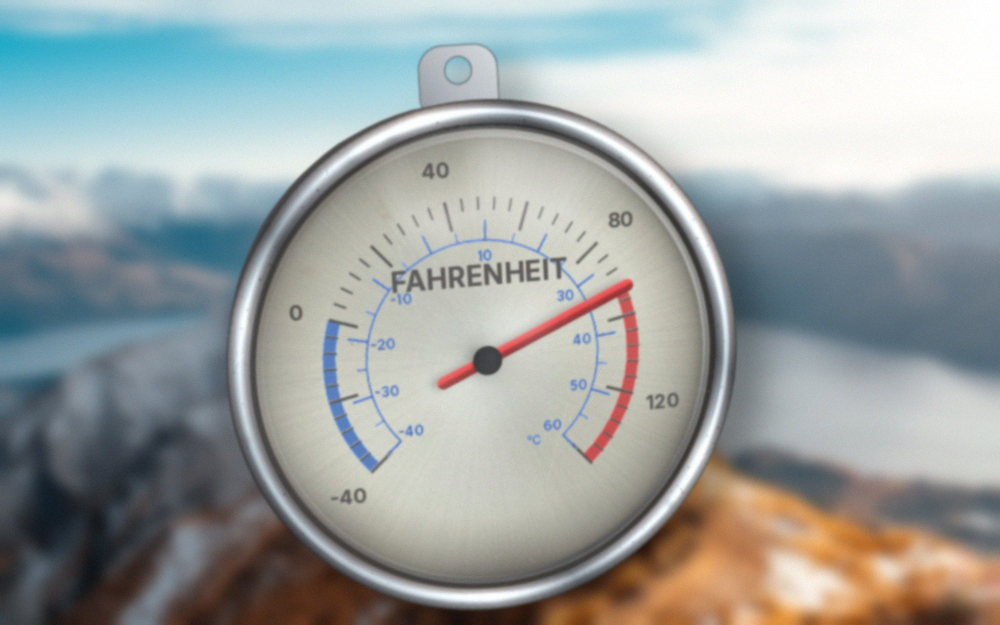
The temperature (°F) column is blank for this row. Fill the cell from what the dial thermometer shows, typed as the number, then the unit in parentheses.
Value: 92 (°F)
